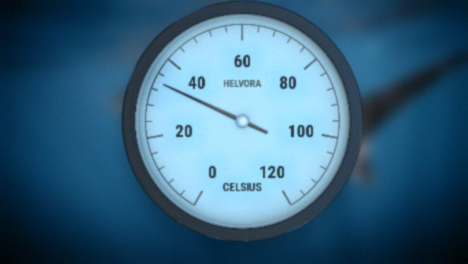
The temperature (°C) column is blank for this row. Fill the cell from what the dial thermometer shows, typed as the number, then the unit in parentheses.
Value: 34 (°C)
